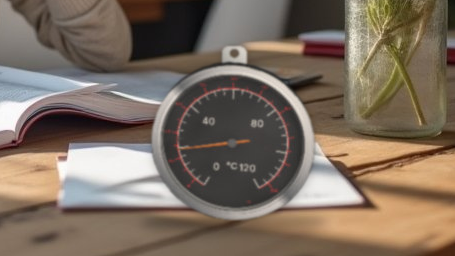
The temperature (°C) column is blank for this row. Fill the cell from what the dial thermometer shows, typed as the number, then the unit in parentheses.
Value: 20 (°C)
